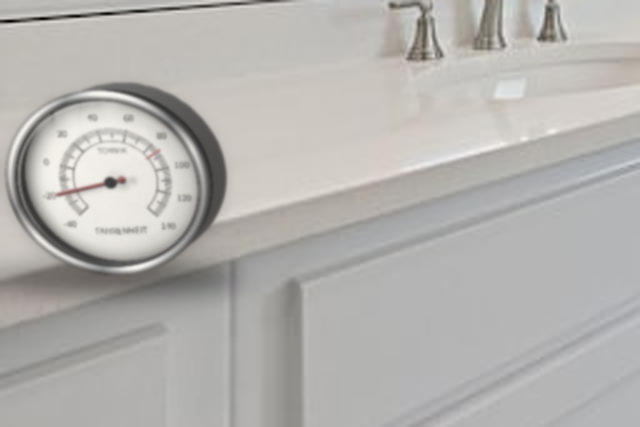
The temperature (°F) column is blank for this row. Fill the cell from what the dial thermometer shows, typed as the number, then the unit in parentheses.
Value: -20 (°F)
